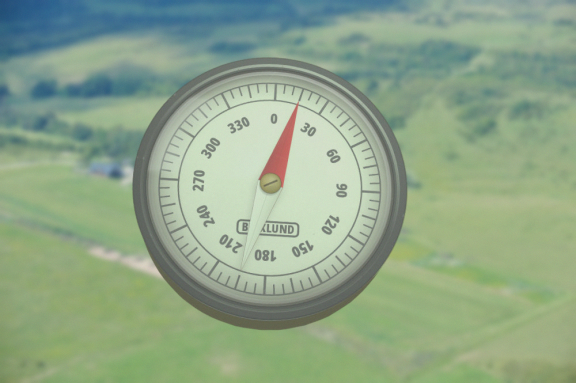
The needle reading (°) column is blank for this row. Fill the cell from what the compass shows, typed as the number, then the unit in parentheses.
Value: 15 (°)
